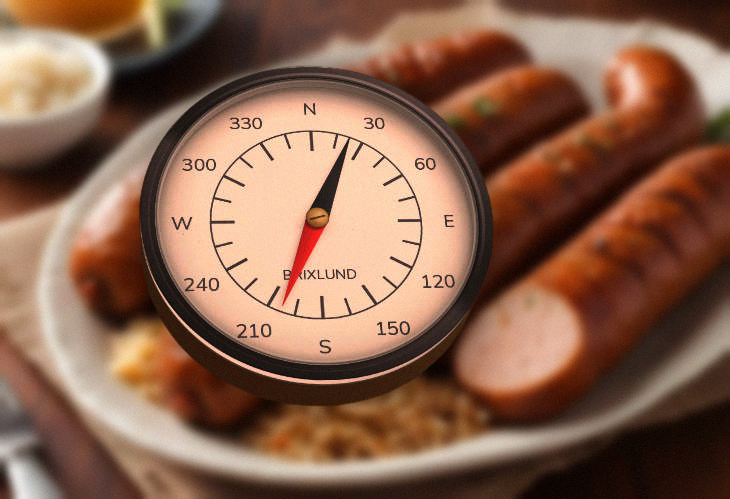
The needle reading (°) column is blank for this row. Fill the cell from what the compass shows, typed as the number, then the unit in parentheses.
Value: 202.5 (°)
